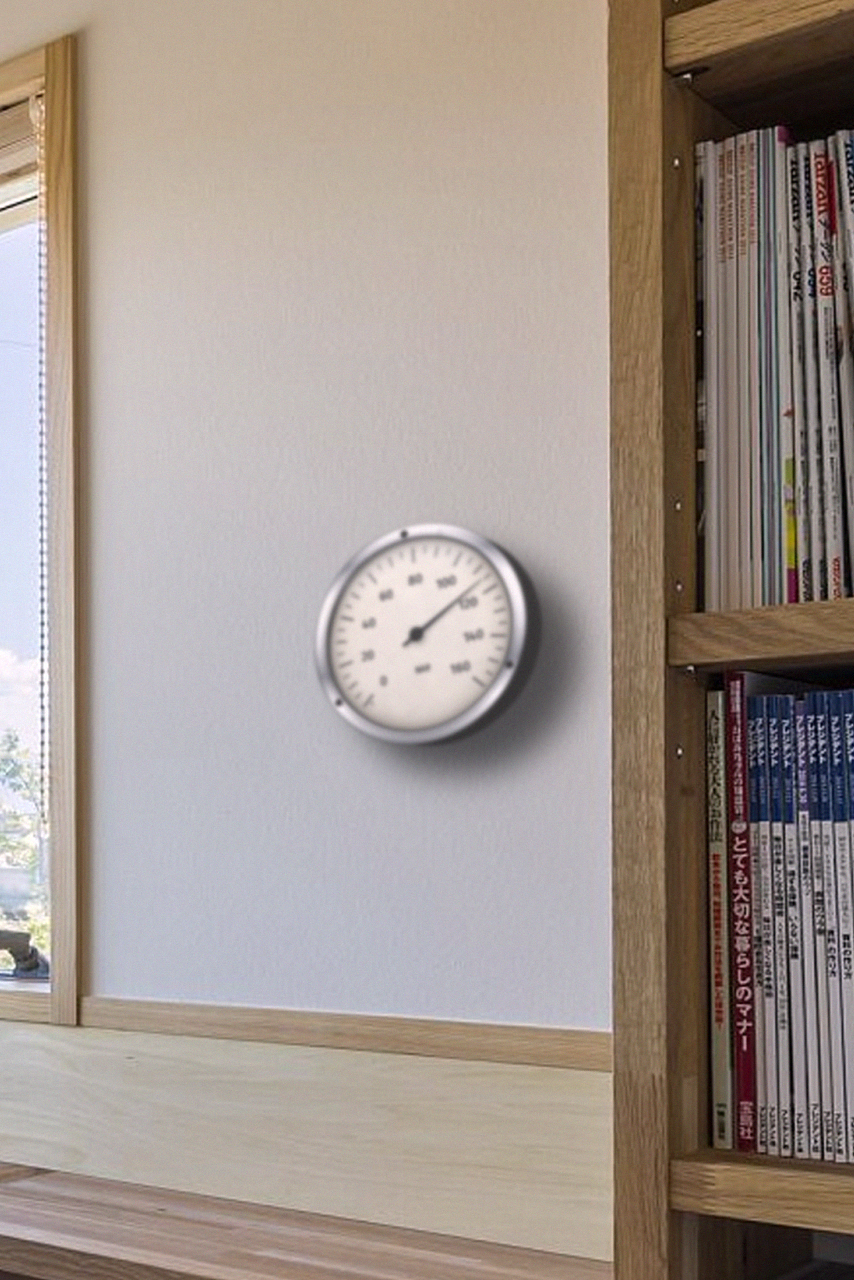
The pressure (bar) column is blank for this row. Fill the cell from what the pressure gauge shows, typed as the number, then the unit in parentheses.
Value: 115 (bar)
